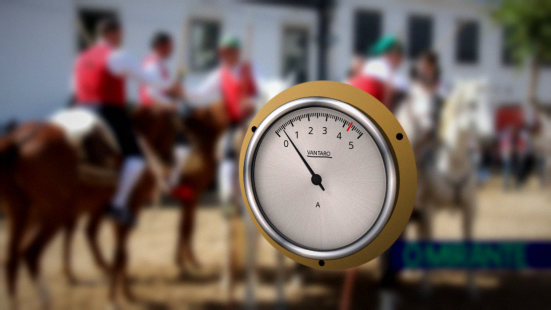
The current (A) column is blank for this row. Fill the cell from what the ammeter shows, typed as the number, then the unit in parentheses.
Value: 0.5 (A)
